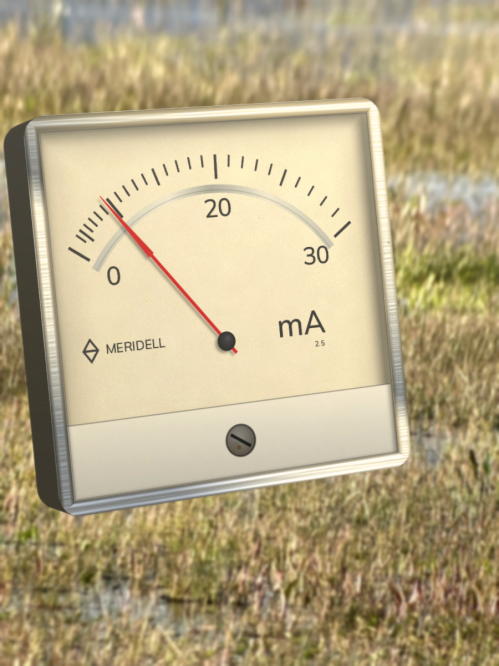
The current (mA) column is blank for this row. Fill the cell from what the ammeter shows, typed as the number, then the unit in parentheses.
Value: 9.5 (mA)
